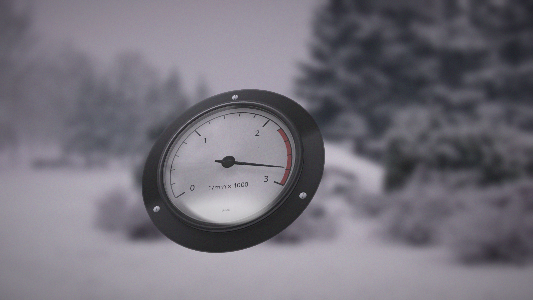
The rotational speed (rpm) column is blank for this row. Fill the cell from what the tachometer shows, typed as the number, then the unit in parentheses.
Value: 2800 (rpm)
